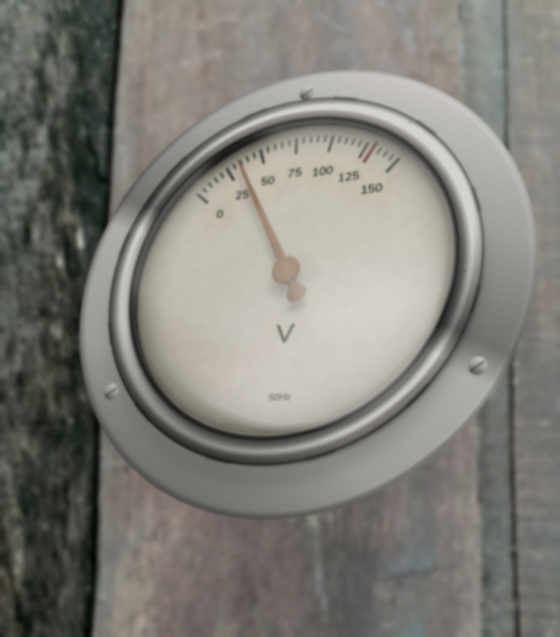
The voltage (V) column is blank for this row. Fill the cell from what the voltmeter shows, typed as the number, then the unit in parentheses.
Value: 35 (V)
